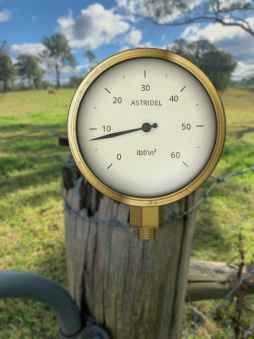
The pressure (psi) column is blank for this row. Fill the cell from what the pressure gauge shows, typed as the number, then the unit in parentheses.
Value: 7.5 (psi)
